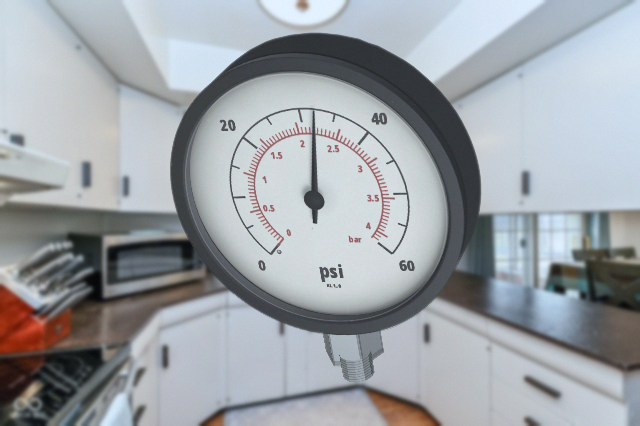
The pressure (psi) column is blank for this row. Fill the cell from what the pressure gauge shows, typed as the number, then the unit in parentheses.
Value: 32.5 (psi)
